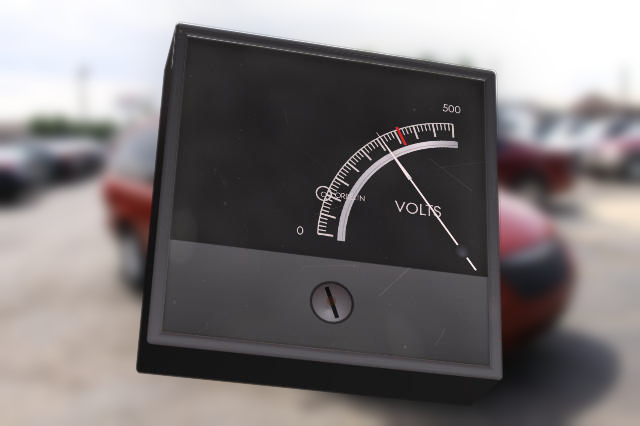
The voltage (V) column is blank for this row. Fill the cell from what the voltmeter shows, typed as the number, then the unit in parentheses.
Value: 300 (V)
